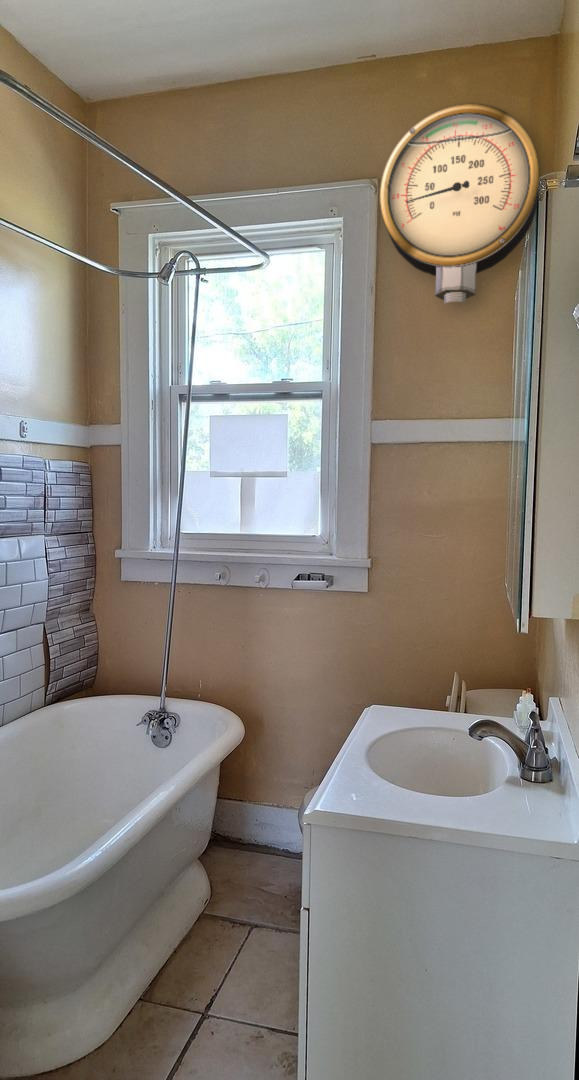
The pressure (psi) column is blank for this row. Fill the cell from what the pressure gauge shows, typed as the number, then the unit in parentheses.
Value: 25 (psi)
